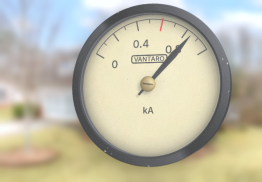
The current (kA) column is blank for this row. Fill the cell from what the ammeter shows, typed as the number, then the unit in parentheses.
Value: 0.85 (kA)
